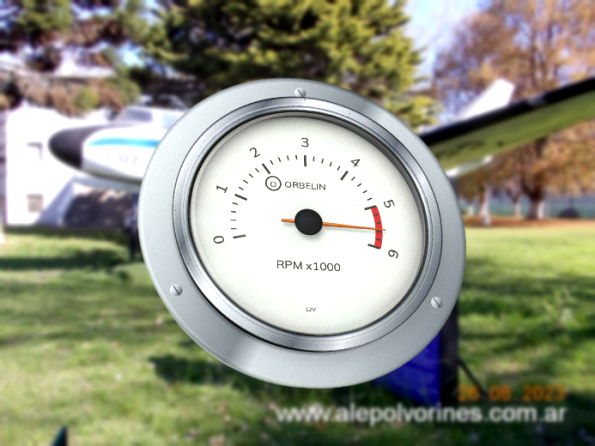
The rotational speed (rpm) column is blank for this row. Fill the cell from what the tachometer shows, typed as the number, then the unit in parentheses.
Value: 5600 (rpm)
